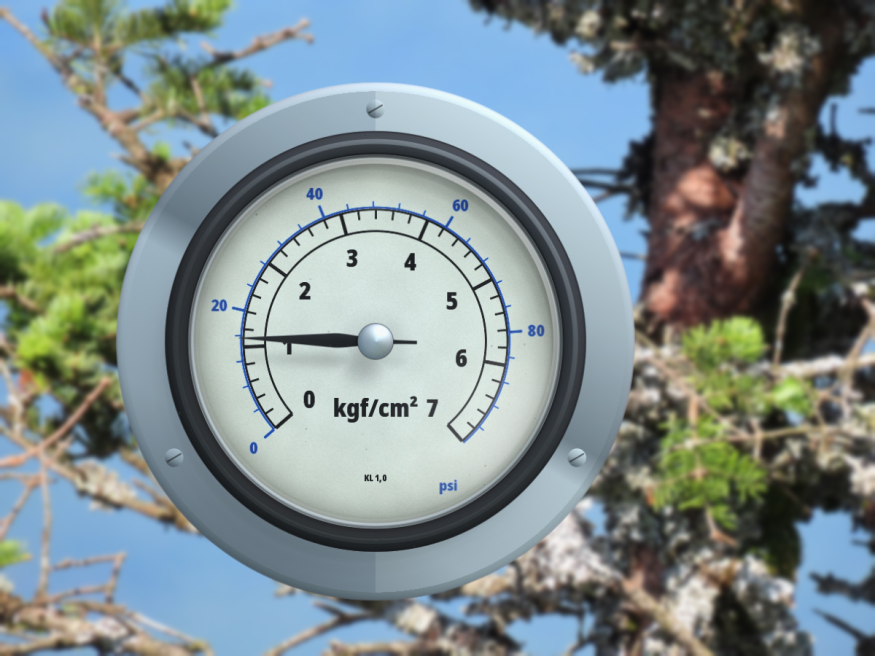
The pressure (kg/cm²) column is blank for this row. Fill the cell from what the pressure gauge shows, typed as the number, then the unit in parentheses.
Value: 1.1 (kg/cm²)
